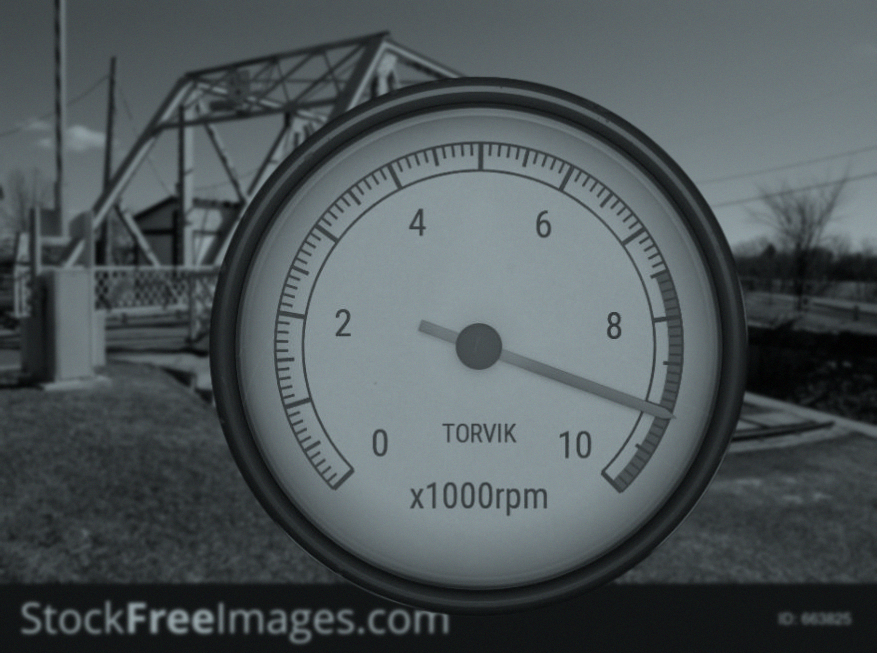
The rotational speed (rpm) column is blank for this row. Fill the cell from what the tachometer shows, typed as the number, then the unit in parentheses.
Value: 9050 (rpm)
